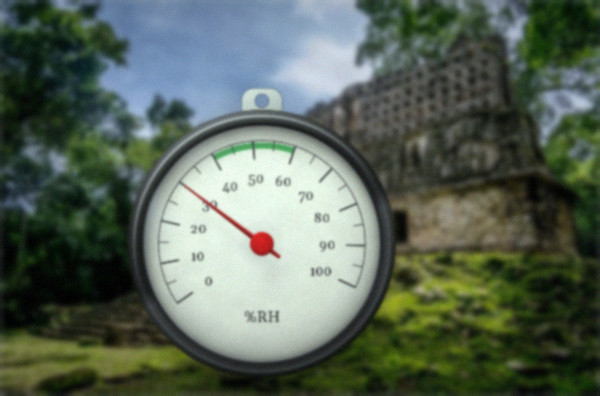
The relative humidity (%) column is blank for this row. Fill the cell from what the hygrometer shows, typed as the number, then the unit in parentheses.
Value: 30 (%)
